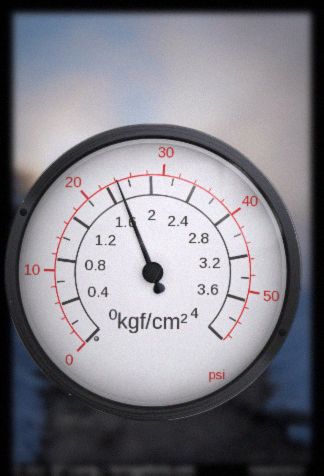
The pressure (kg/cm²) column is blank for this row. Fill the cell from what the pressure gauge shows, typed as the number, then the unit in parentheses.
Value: 1.7 (kg/cm²)
